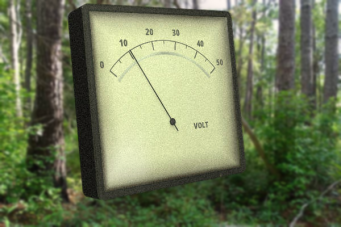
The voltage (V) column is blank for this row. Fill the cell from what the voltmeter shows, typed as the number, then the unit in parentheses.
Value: 10 (V)
